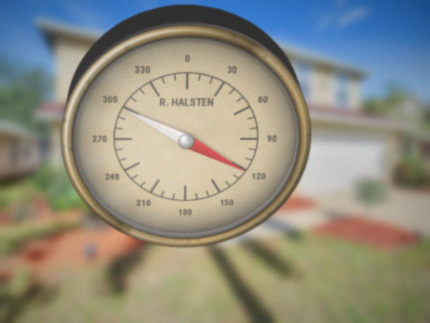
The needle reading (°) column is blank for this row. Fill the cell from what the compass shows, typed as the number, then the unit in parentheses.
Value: 120 (°)
